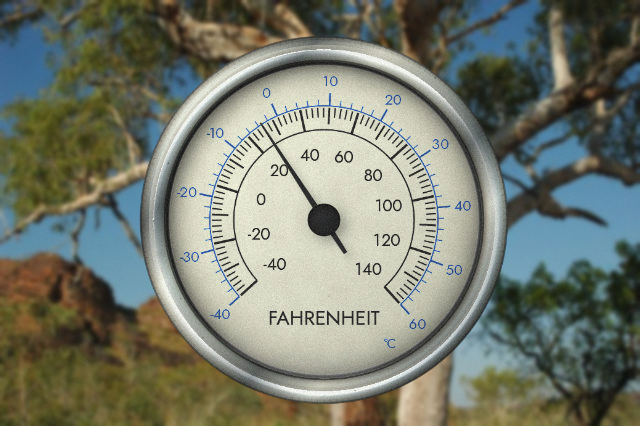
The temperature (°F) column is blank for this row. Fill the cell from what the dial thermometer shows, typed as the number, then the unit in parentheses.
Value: 26 (°F)
